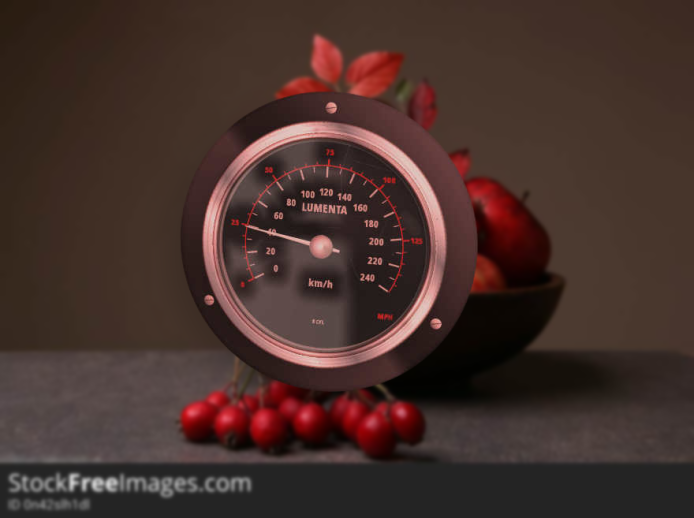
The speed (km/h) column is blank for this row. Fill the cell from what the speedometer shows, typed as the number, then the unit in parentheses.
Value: 40 (km/h)
